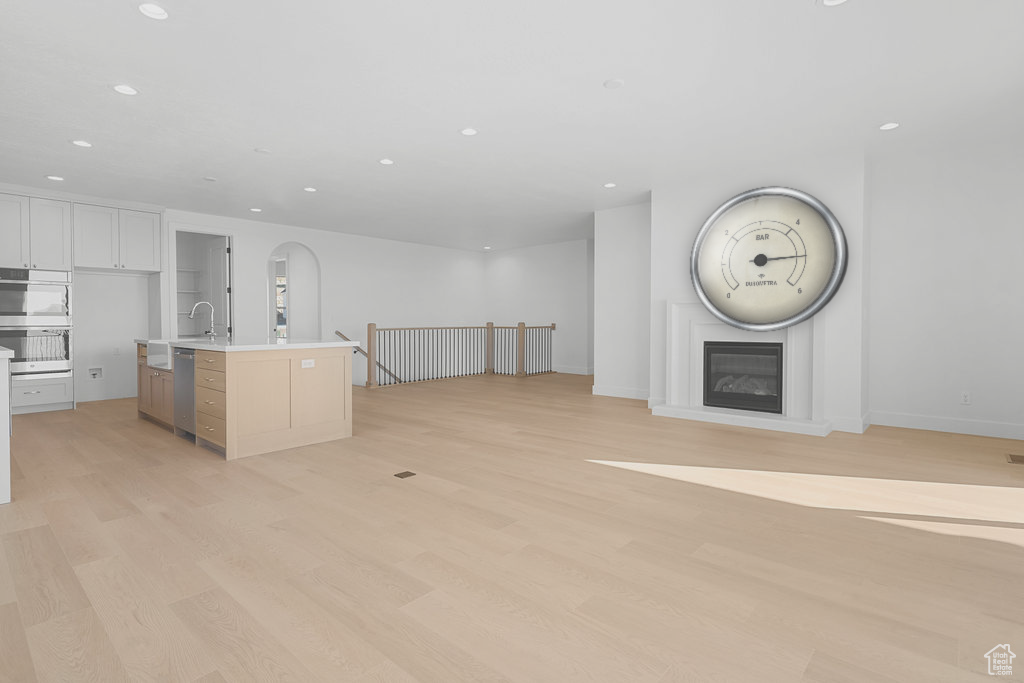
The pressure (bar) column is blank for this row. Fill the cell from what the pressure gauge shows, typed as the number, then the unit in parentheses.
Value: 5 (bar)
